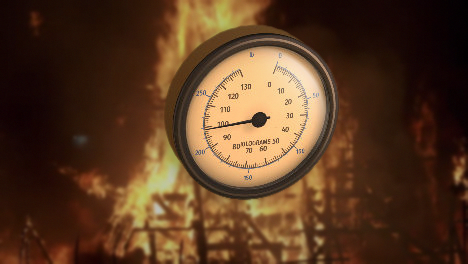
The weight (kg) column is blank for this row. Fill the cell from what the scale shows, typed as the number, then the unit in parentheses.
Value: 100 (kg)
